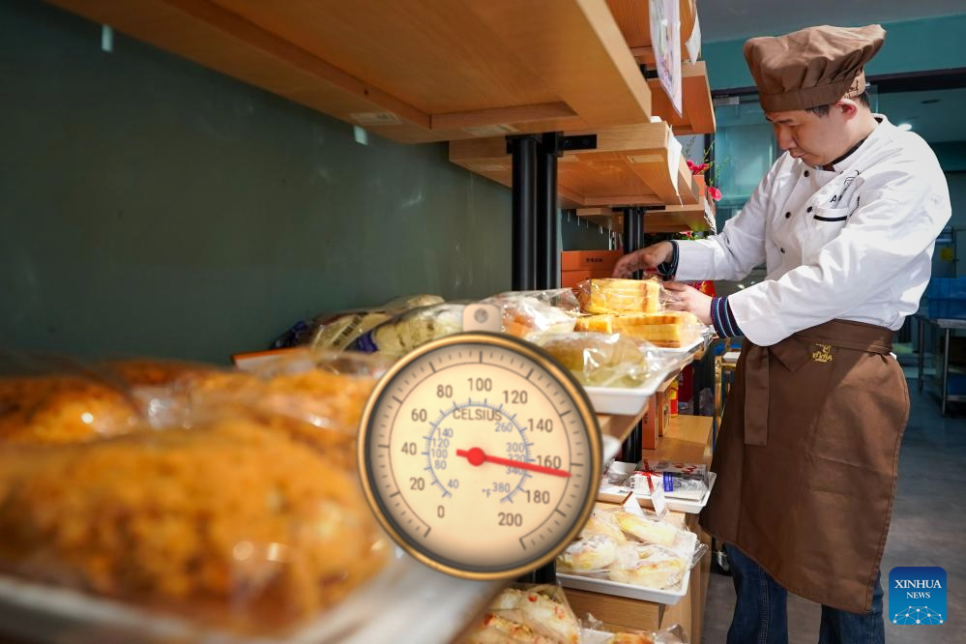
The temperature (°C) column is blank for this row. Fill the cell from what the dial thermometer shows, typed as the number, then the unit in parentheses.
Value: 164 (°C)
